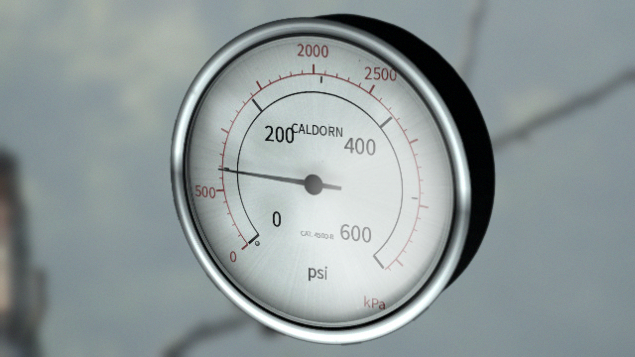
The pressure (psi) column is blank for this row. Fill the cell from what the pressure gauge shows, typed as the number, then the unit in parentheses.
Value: 100 (psi)
